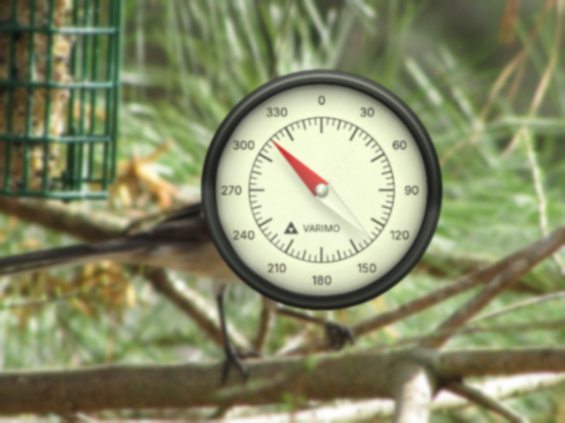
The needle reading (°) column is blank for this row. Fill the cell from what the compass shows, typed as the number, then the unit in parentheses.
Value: 315 (°)
